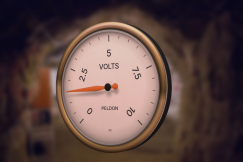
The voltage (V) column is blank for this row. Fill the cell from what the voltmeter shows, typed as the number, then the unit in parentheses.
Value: 1.5 (V)
